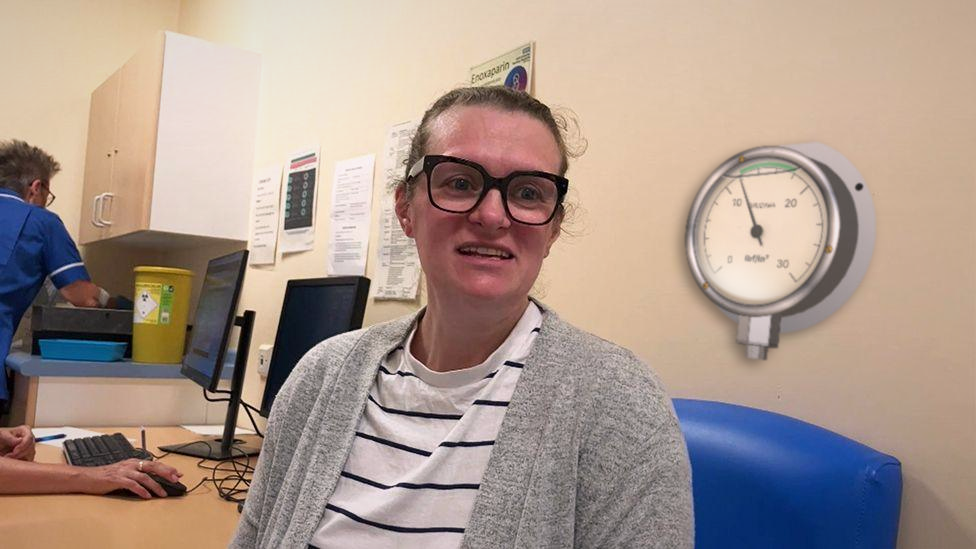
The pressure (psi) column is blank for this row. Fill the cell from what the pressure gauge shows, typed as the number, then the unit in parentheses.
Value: 12 (psi)
